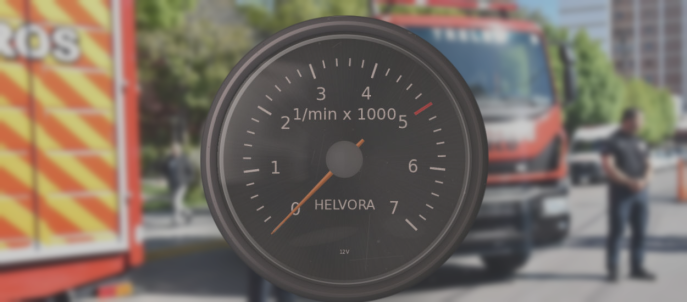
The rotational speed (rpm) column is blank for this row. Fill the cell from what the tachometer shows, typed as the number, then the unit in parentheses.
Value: 0 (rpm)
